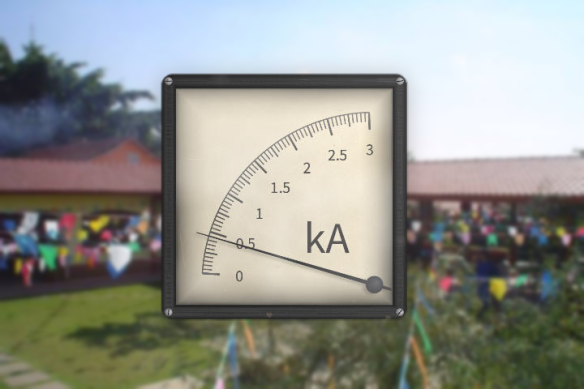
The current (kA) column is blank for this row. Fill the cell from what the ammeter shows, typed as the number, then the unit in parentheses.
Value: 0.45 (kA)
